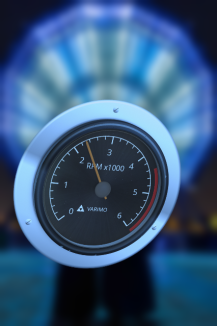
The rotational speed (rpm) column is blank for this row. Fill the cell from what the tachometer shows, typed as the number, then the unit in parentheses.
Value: 2300 (rpm)
